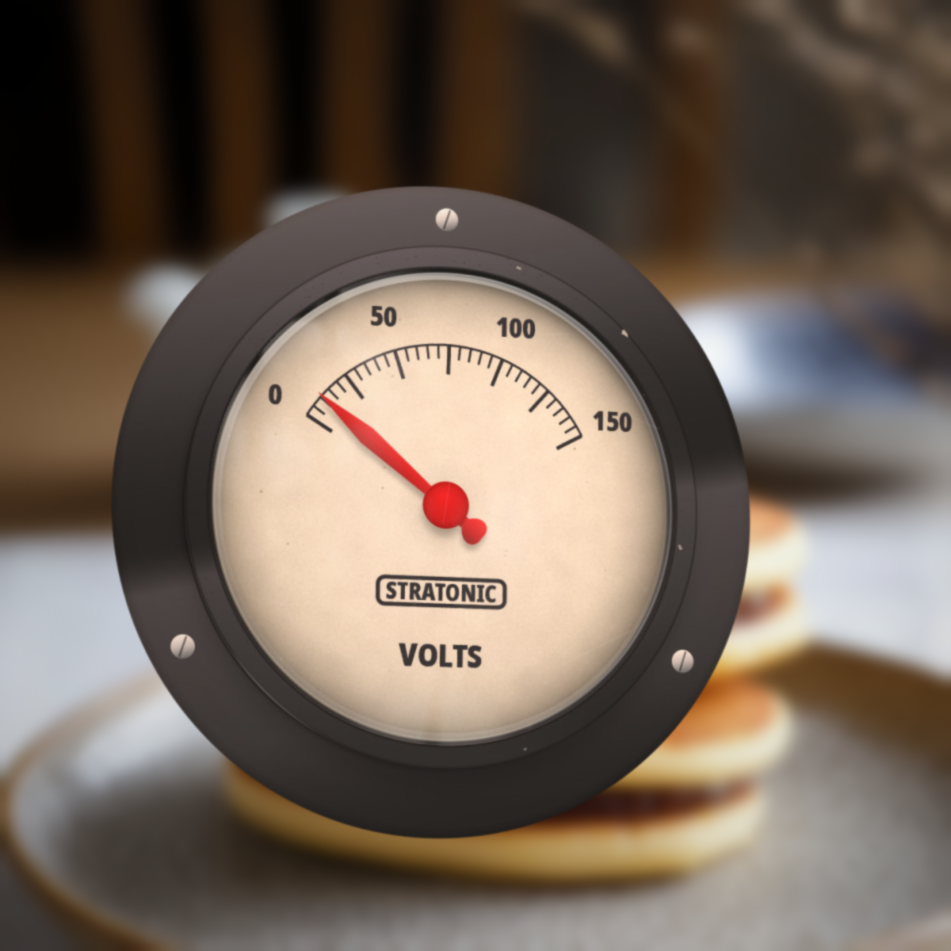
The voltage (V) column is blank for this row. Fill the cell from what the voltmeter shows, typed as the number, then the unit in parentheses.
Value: 10 (V)
